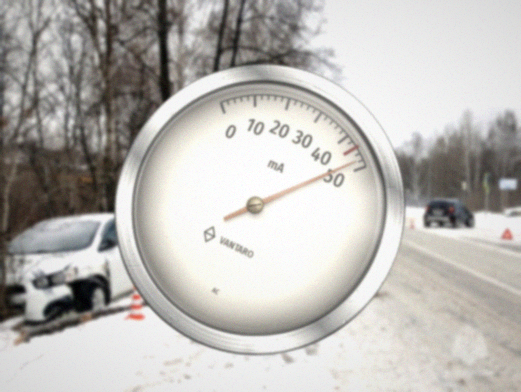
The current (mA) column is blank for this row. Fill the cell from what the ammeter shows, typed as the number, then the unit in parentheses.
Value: 48 (mA)
